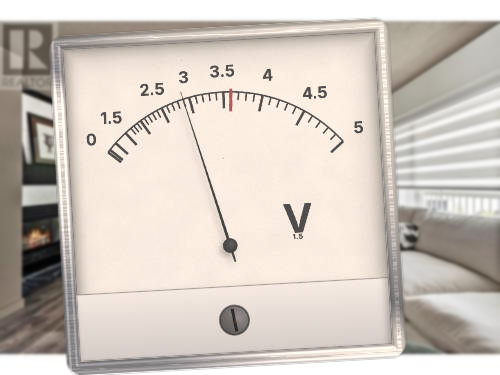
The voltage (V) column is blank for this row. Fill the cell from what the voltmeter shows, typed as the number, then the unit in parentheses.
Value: 2.9 (V)
